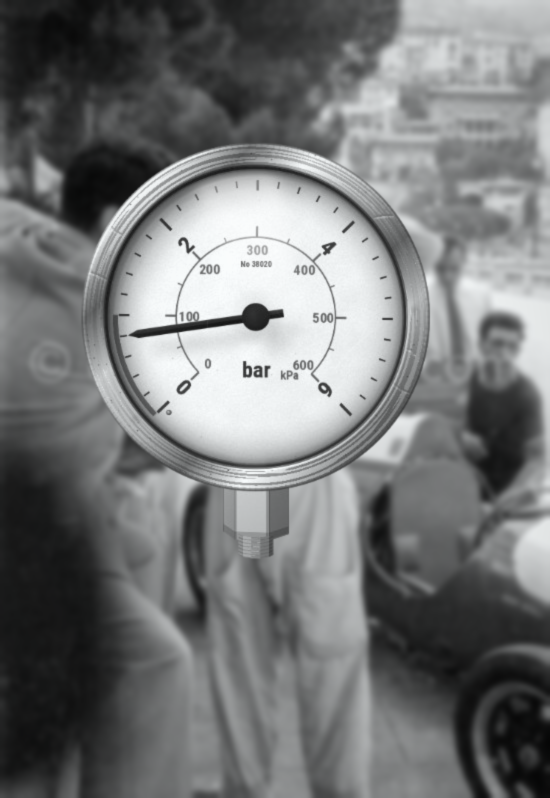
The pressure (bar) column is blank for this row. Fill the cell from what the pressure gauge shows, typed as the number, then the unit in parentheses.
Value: 0.8 (bar)
